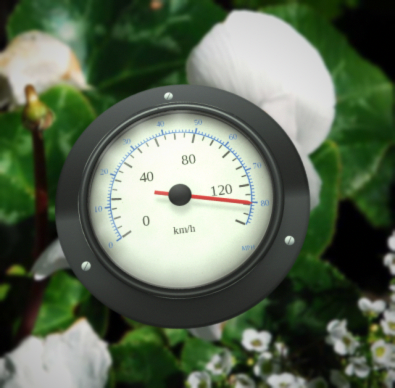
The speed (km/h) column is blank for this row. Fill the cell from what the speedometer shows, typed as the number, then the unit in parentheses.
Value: 130 (km/h)
